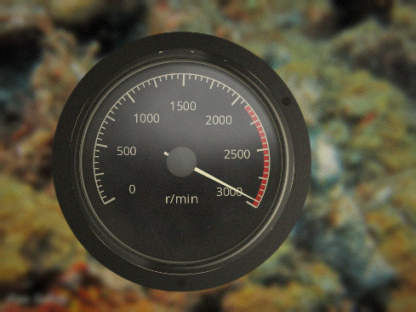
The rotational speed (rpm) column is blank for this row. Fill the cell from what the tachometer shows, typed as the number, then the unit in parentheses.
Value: 2950 (rpm)
